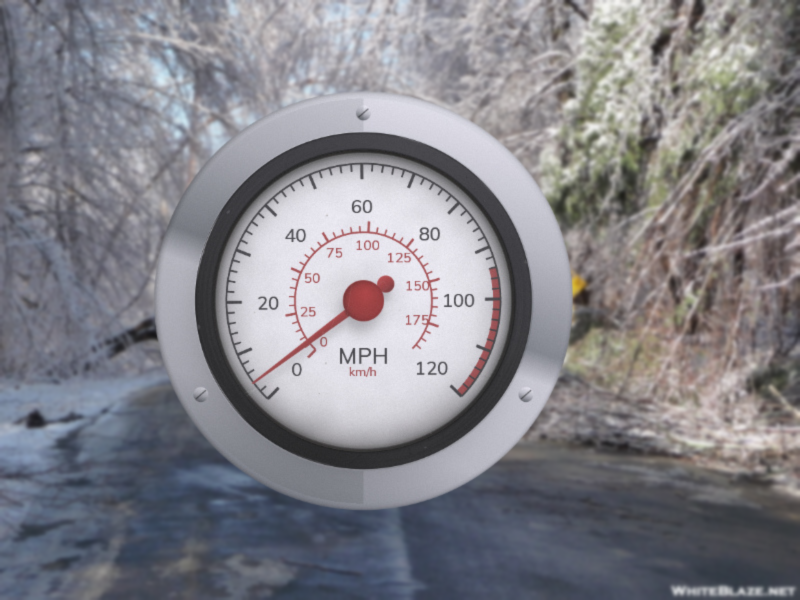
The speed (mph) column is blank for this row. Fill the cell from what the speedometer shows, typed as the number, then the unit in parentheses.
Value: 4 (mph)
